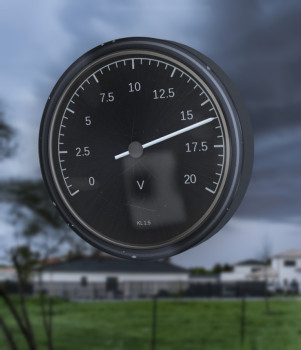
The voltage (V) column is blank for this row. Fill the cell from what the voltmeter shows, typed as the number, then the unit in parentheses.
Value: 16 (V)
